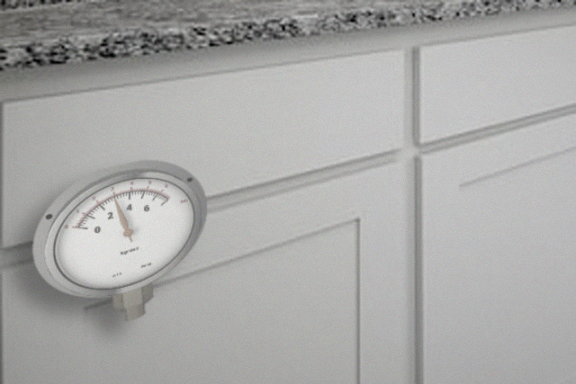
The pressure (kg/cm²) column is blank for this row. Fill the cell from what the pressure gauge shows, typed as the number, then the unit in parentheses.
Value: 3 (kg/cm²)
